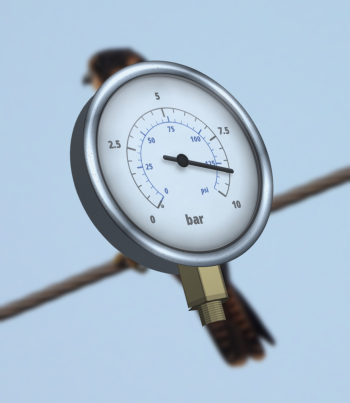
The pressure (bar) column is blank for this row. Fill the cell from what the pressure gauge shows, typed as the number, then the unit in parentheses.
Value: 9 (bar)
